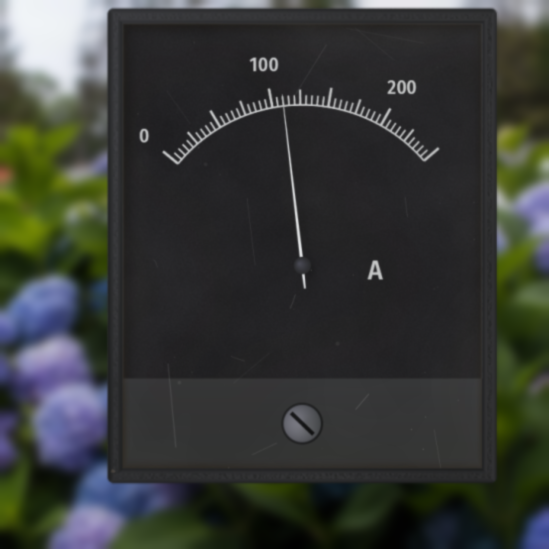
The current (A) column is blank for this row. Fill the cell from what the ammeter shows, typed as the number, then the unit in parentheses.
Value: 110 (A)
